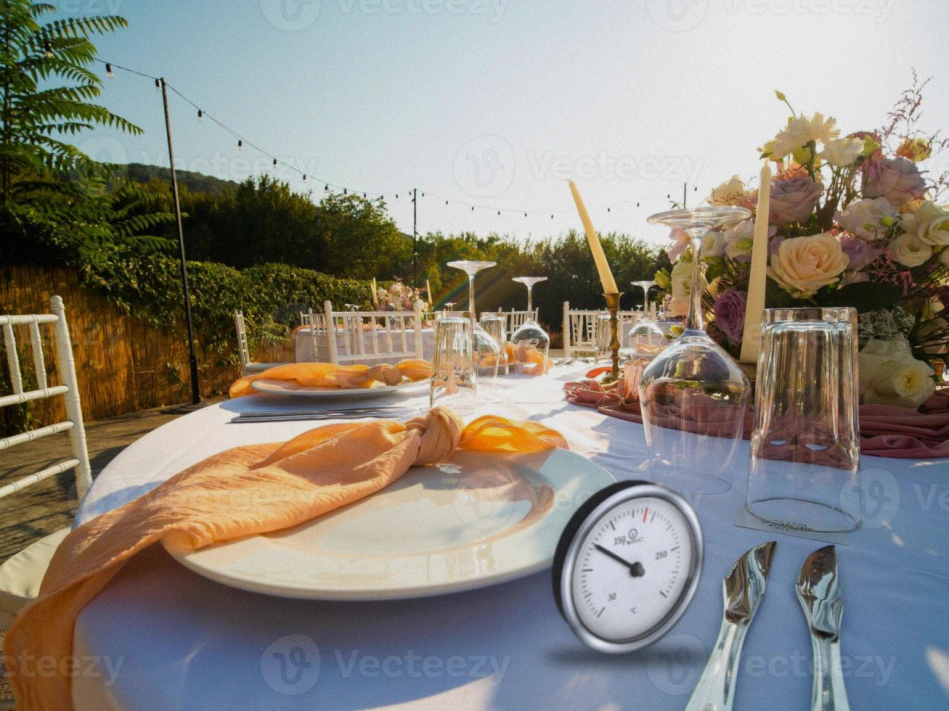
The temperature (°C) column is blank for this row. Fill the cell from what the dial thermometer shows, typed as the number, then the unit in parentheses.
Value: 125 (°C)
